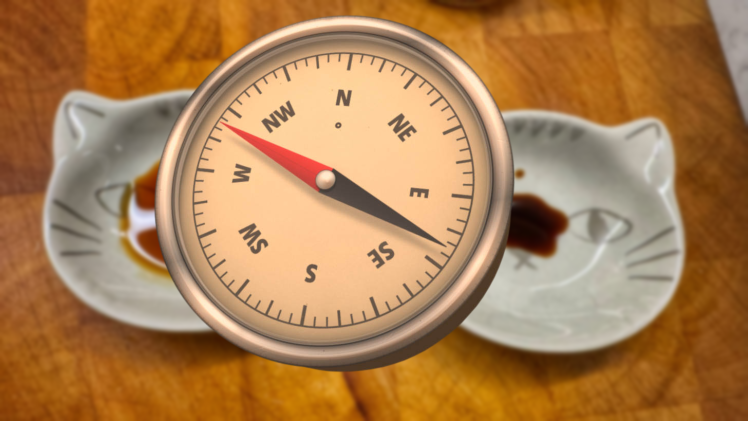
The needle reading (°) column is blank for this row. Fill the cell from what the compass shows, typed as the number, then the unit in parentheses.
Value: 292.5 (°)
